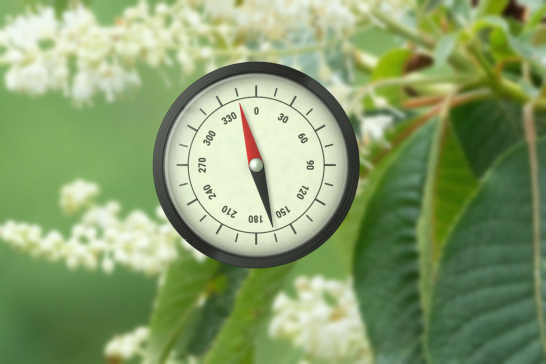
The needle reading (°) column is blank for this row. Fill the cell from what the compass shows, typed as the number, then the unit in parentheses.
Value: 345 (°)
